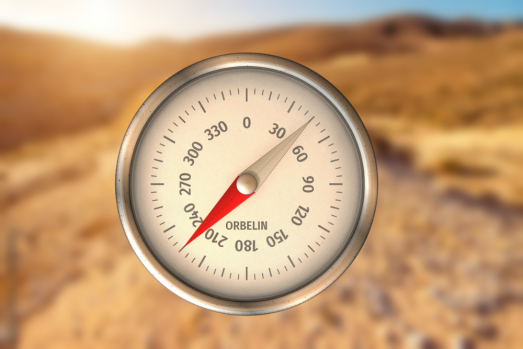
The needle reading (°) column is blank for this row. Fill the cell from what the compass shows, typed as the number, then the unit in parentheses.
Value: 225 (°)
